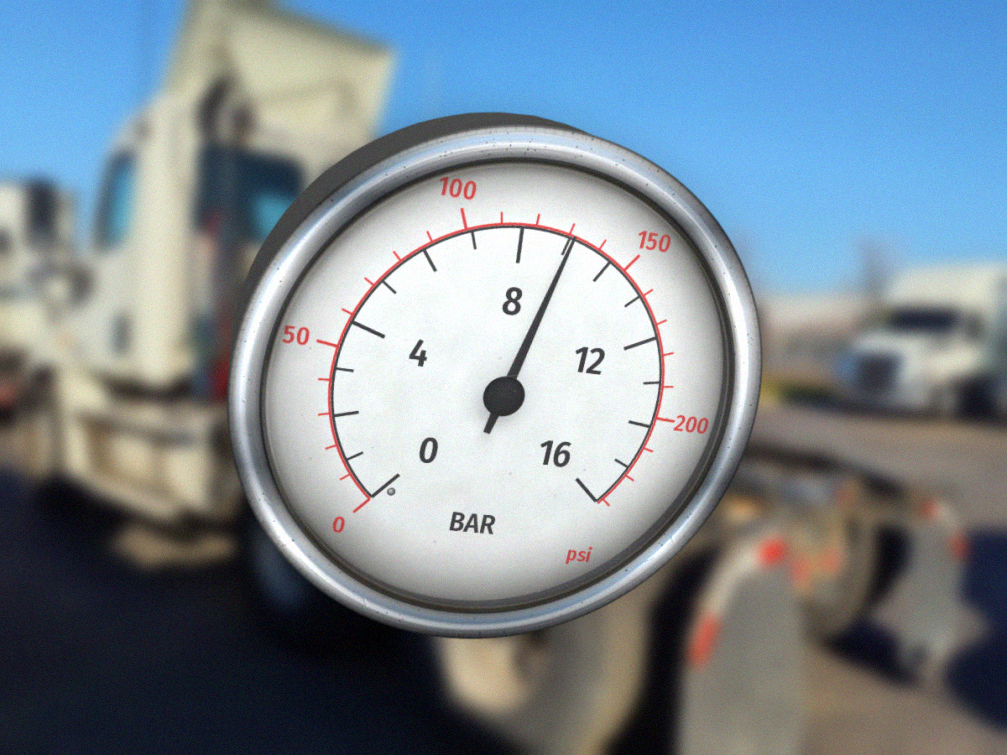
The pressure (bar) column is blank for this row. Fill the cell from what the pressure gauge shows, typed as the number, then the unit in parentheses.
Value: 9 (bar)
